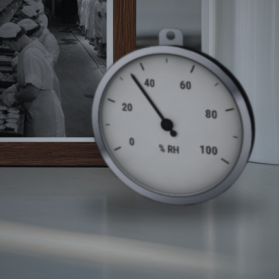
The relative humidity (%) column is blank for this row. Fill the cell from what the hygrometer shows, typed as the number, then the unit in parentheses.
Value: 35 (%)
